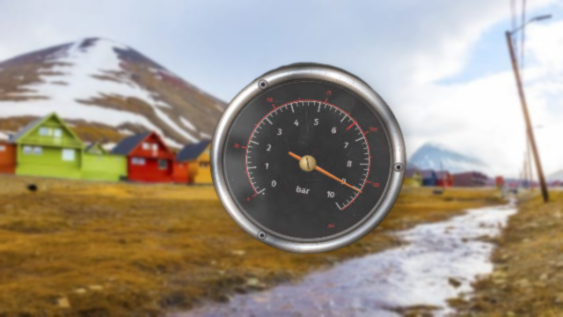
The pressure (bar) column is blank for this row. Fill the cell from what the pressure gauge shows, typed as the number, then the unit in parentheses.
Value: 9 (bar)
